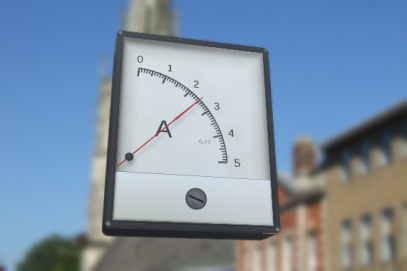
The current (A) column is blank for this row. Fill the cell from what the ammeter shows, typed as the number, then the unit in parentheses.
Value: 2.5 (A)
